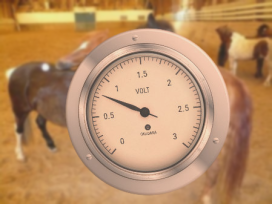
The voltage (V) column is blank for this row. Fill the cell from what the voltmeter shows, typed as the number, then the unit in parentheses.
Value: 0.8 (V)
